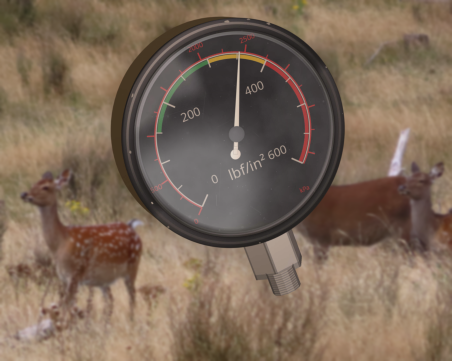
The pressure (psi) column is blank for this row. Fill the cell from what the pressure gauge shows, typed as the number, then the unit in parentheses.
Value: 350 (psi)
